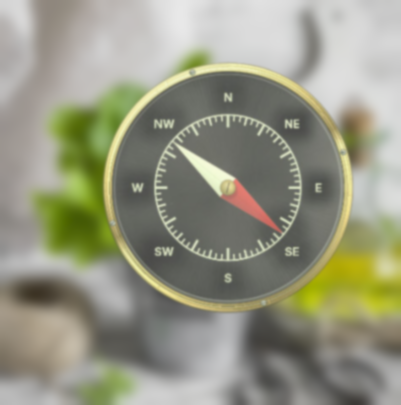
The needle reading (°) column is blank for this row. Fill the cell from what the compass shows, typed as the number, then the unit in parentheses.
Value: 130 (°)
